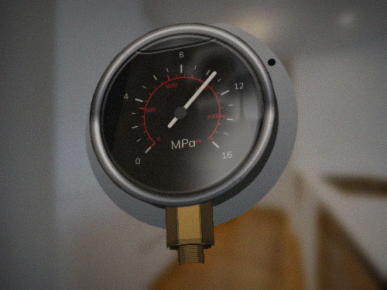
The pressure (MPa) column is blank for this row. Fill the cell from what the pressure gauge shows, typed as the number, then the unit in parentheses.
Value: 10.5 (MPa)
